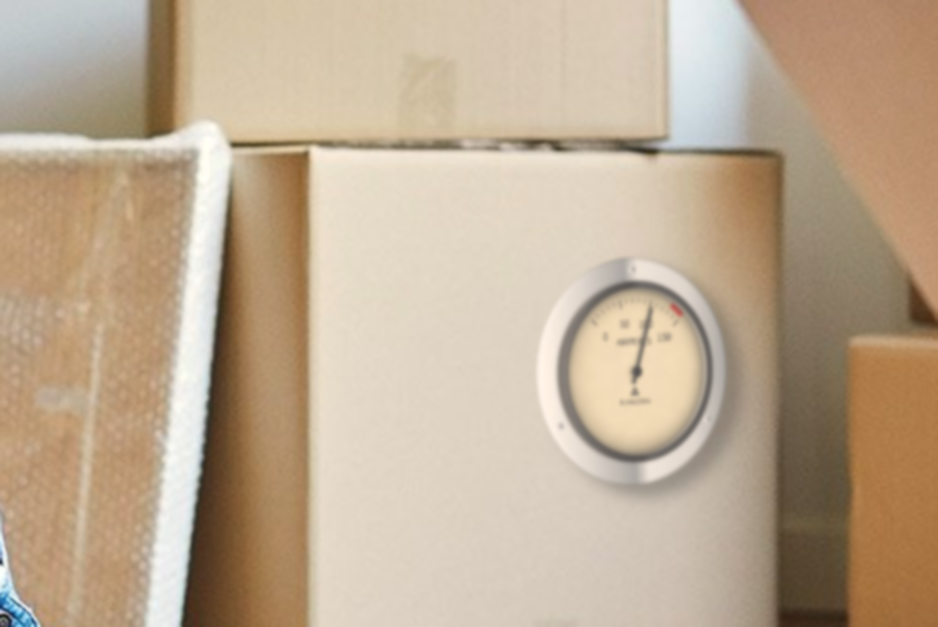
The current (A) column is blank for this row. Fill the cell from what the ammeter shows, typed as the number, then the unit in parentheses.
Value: 100 (A)
